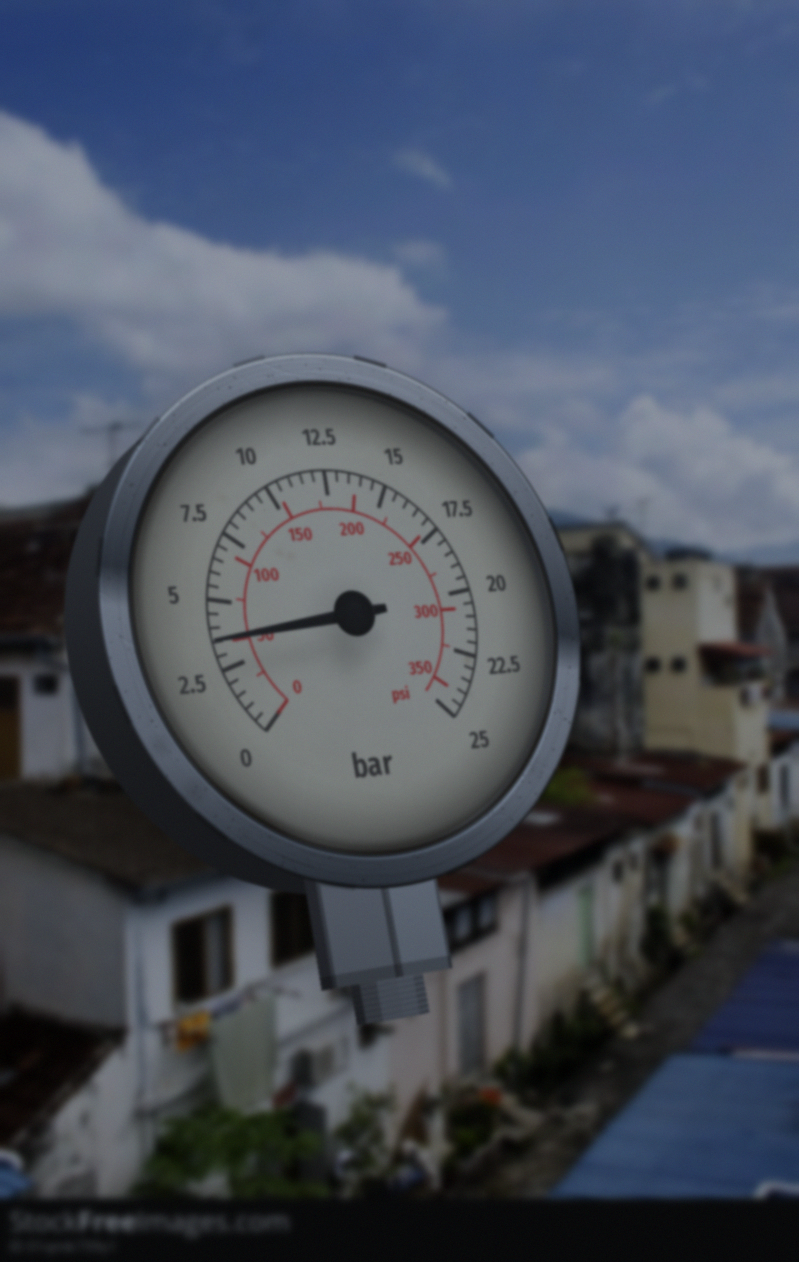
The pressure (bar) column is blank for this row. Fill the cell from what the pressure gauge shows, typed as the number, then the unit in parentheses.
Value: 3.5 (bar)
